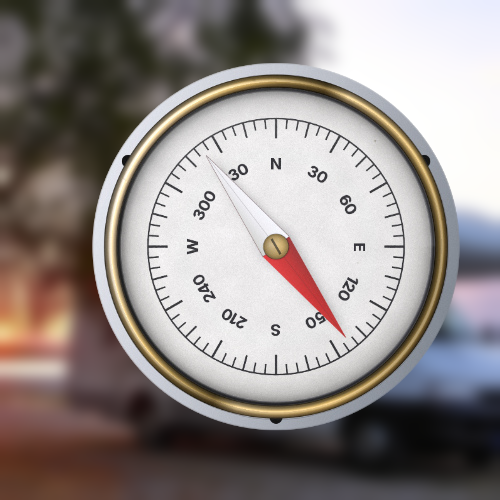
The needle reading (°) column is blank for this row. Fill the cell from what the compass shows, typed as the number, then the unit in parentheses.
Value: 142.5 (°)
